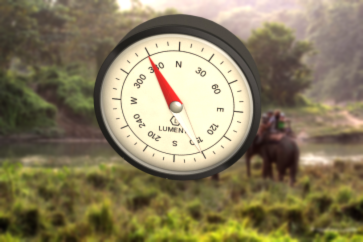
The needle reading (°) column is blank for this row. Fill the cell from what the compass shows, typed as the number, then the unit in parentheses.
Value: 330 (°)
